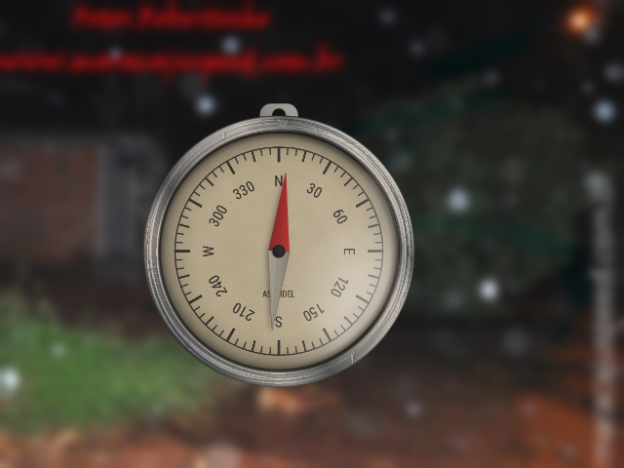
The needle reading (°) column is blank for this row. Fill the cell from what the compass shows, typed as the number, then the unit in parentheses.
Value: 5 (°)
